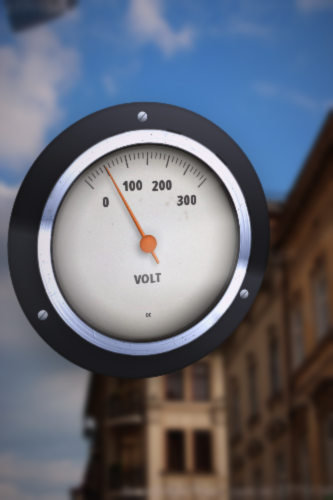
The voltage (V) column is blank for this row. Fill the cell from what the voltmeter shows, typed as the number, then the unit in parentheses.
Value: 50 (V)
